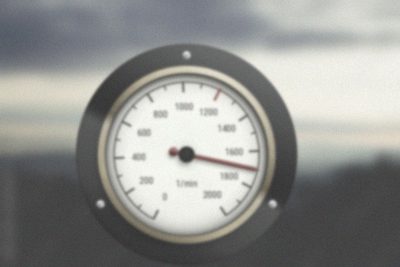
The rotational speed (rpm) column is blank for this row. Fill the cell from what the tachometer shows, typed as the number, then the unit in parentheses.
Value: 1700 (rpm)
